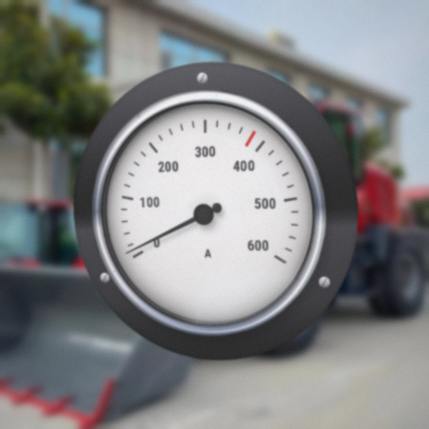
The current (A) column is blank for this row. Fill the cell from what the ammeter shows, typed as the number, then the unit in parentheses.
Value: 10 (A)
